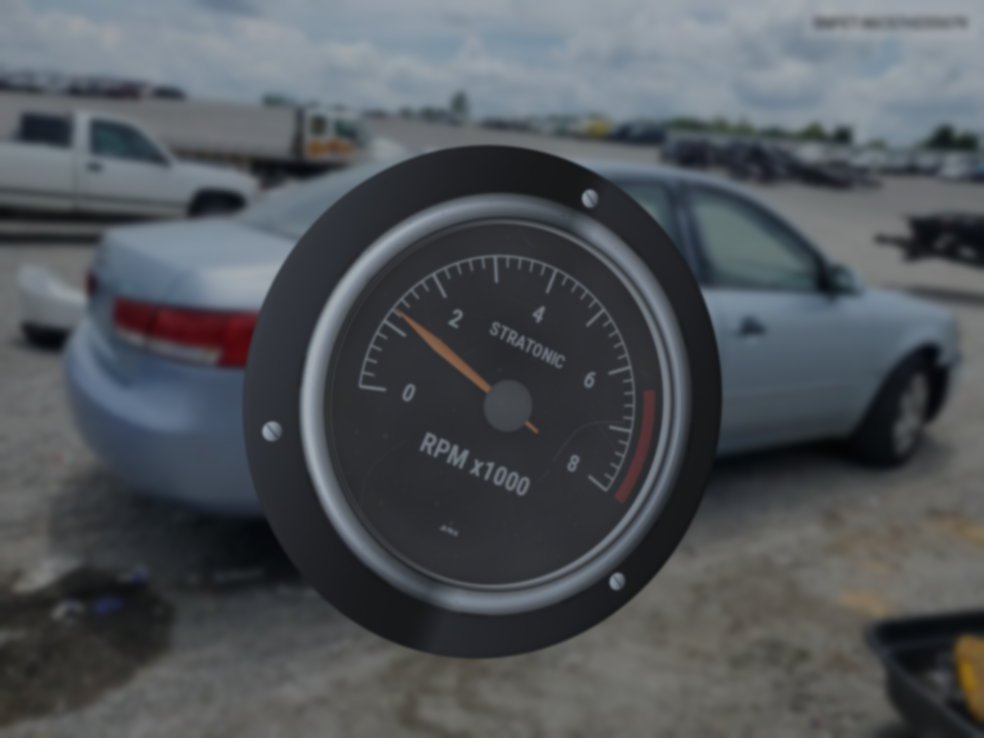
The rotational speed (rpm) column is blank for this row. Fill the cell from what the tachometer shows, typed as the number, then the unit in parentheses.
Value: 1200 (rpm)
